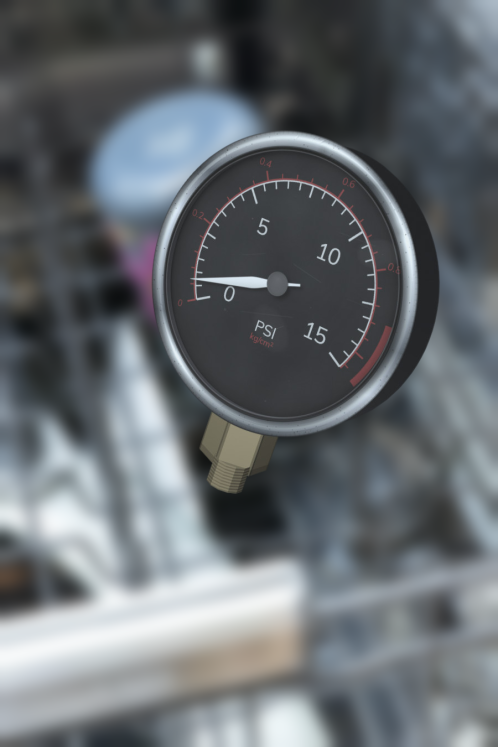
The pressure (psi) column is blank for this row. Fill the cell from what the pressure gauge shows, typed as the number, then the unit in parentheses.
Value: 0.75 (psi)
